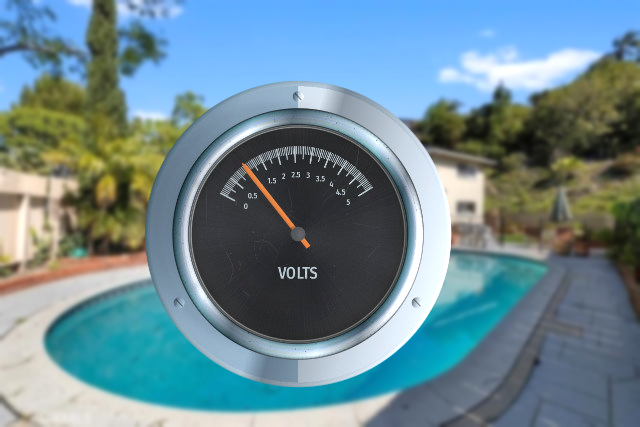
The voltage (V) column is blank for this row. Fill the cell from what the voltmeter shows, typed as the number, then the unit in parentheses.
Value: 1 (V)
